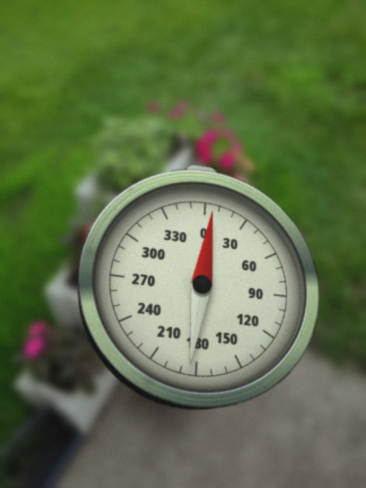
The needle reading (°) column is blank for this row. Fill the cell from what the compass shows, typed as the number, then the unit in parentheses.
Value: 5 (°)
